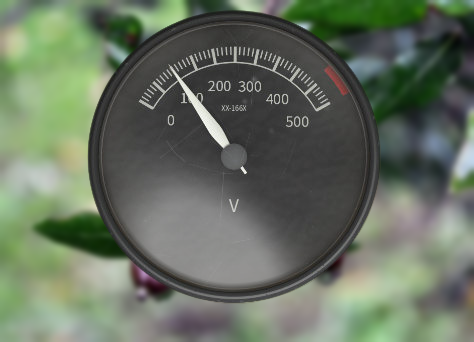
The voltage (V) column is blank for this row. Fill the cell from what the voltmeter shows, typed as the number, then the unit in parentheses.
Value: 100 (V)
